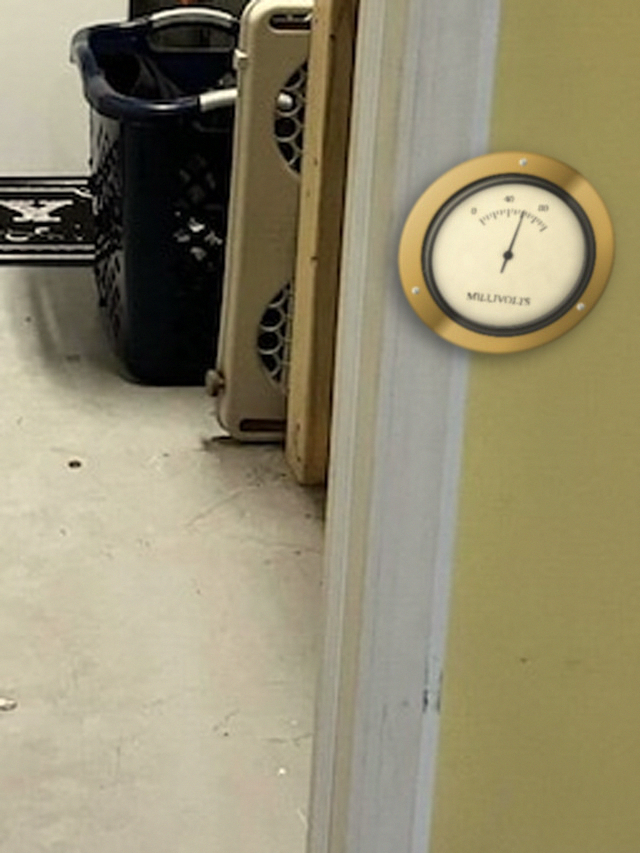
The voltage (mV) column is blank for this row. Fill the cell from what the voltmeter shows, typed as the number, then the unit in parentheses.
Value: 60 (mV)
